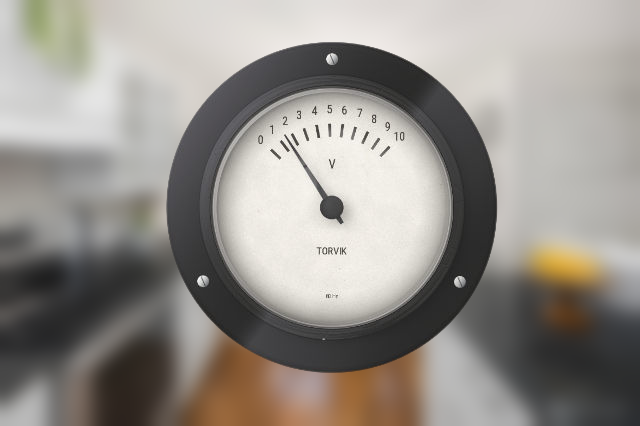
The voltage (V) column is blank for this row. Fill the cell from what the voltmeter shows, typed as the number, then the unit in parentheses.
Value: 1.5 (V)
